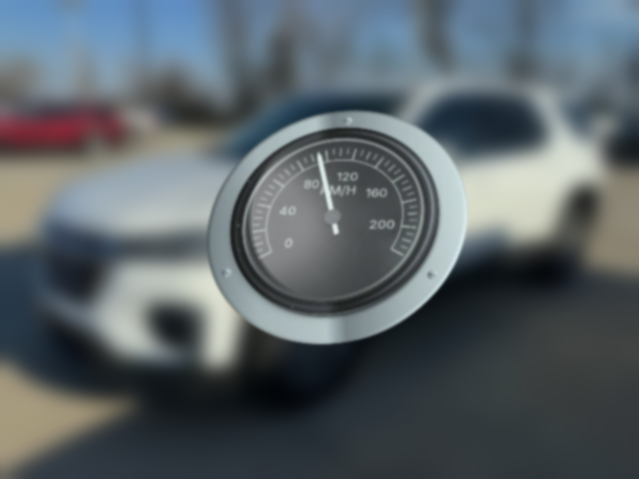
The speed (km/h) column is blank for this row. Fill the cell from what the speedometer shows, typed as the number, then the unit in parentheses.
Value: 95 (km/h)
